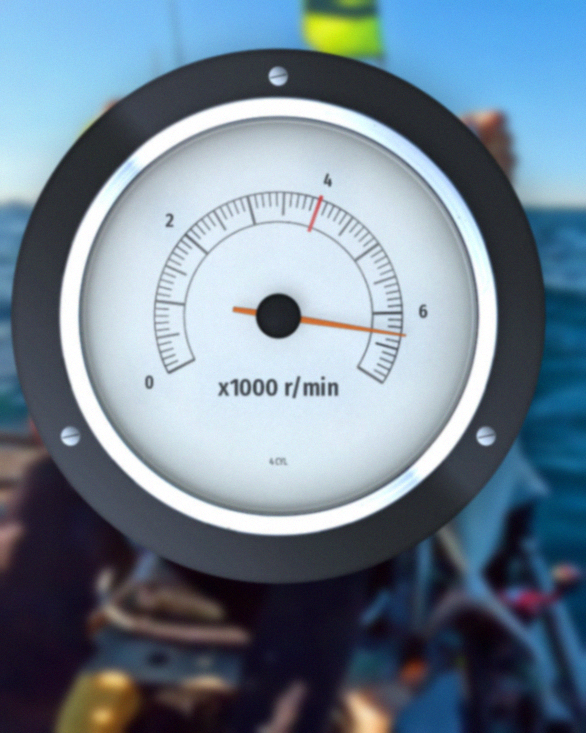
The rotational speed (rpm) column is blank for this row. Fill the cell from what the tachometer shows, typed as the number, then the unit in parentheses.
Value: 6300 (rpm)
